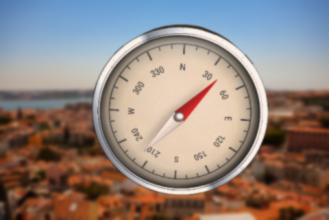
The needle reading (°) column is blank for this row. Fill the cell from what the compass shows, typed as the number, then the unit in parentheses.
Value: 40 (°)
